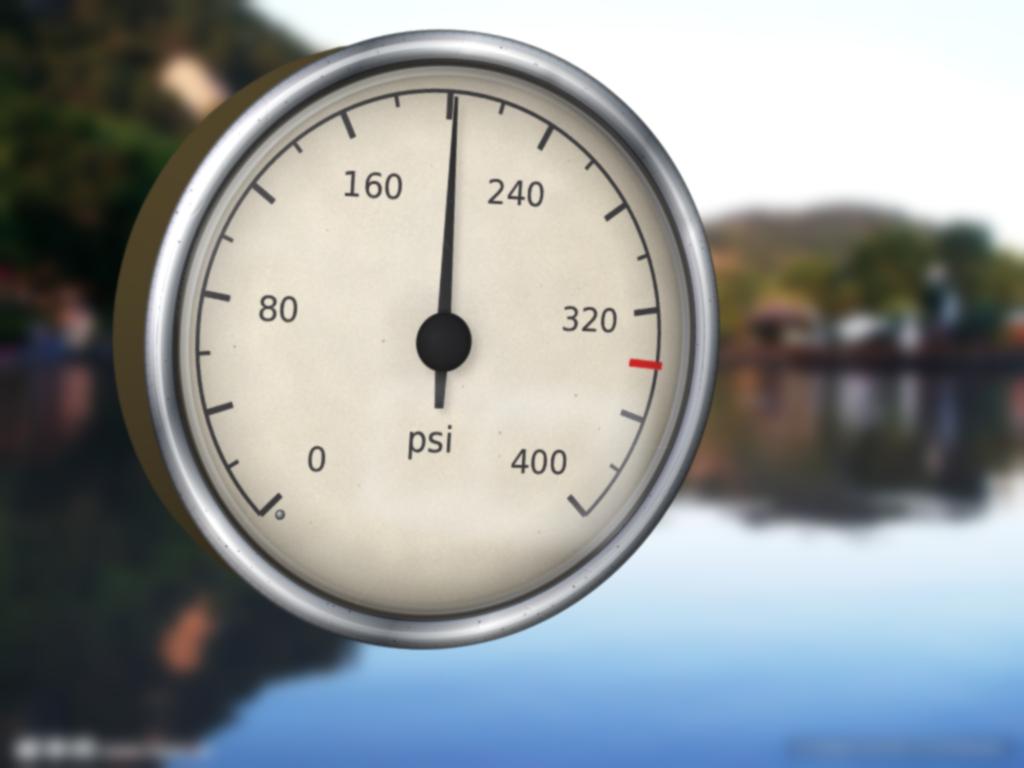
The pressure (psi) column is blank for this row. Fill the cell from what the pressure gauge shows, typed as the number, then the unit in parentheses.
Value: 200 (psi)
